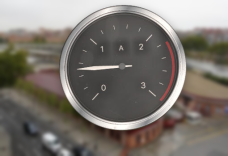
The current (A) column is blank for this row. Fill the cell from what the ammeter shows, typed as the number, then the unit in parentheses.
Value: 0.5 (A)
